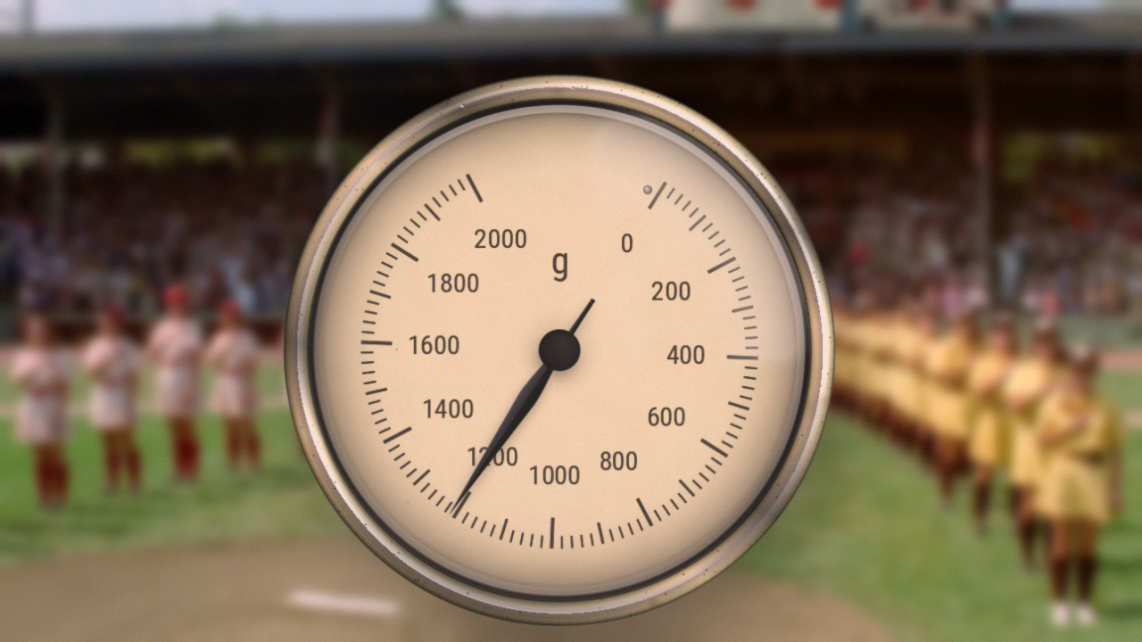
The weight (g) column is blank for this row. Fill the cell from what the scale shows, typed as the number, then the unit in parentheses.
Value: 1210 (g)
